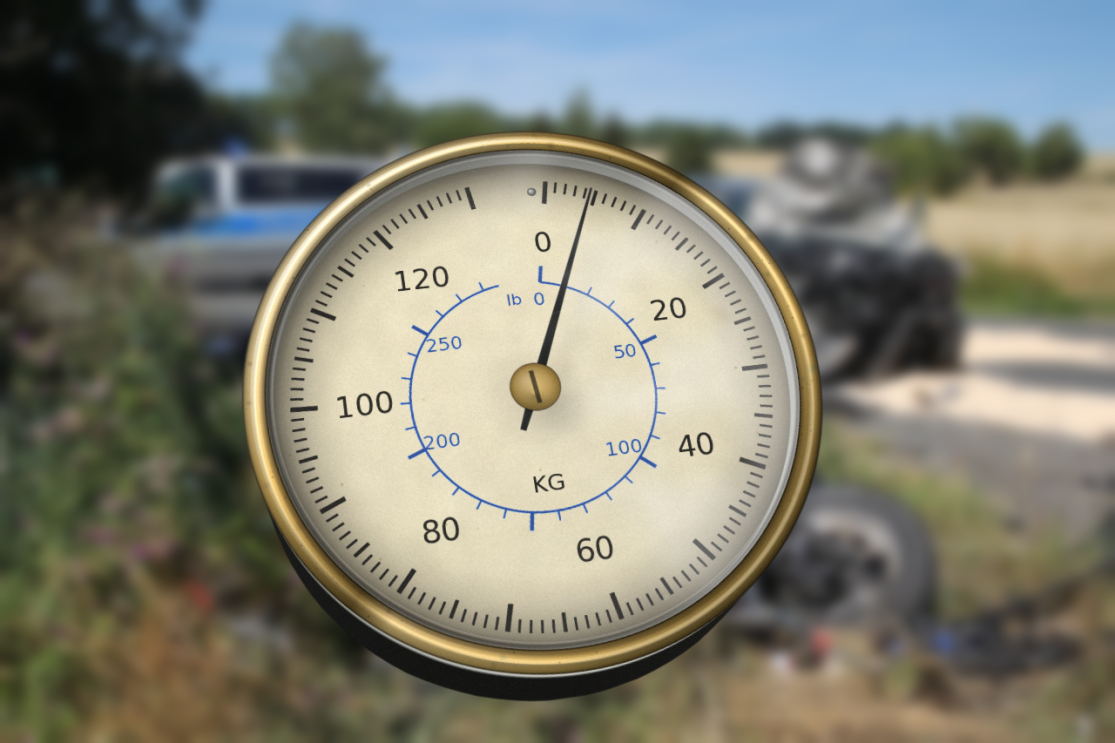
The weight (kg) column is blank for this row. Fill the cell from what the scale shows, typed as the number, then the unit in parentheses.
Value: 4.5 (kg)
